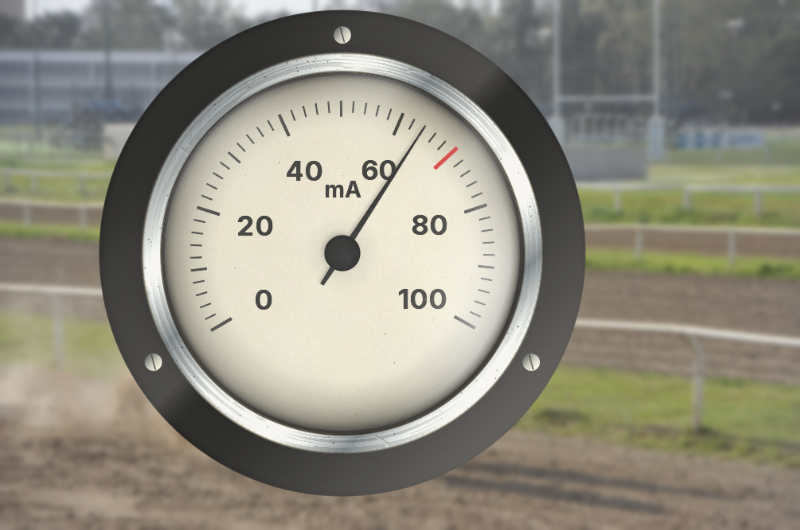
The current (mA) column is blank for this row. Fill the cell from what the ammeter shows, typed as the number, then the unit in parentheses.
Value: 64 (mA)
